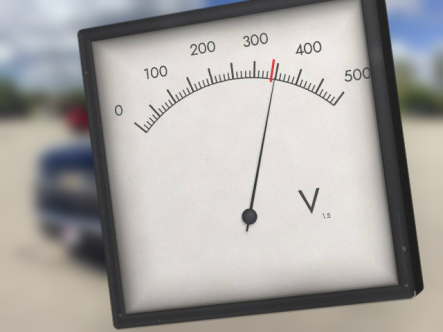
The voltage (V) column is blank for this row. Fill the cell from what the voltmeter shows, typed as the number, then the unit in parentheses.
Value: 350 (V)
